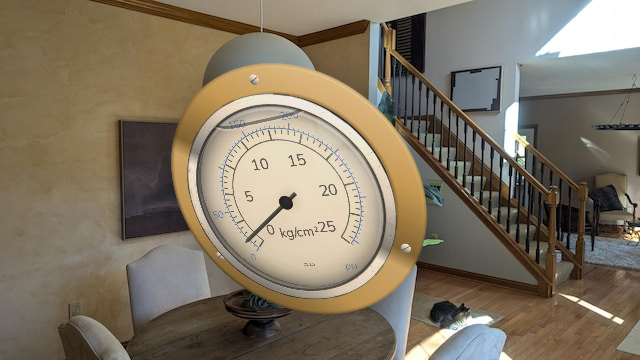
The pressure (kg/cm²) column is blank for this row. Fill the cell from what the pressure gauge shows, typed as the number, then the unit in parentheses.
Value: 1 (kg/cm²)
